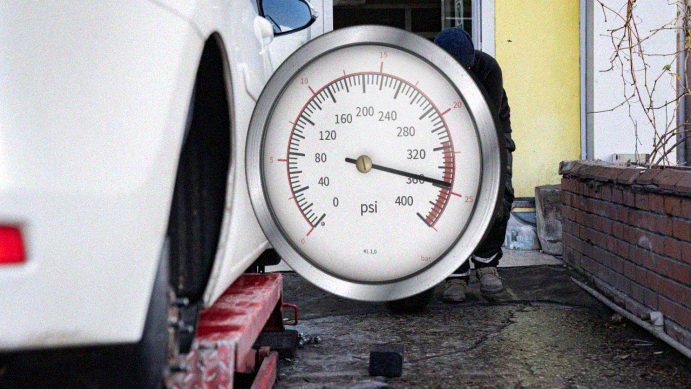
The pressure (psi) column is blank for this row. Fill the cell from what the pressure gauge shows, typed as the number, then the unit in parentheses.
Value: 355 (psi)
